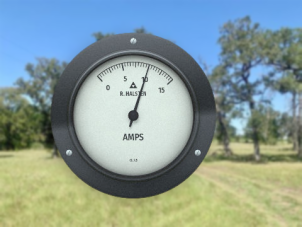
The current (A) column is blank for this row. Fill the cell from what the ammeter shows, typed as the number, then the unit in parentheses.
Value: 10 (A)
